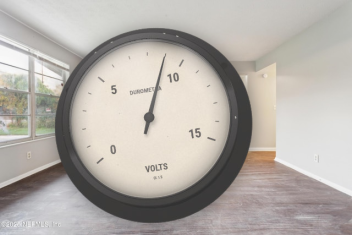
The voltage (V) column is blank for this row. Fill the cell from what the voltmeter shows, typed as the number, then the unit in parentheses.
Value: 9 (V)
